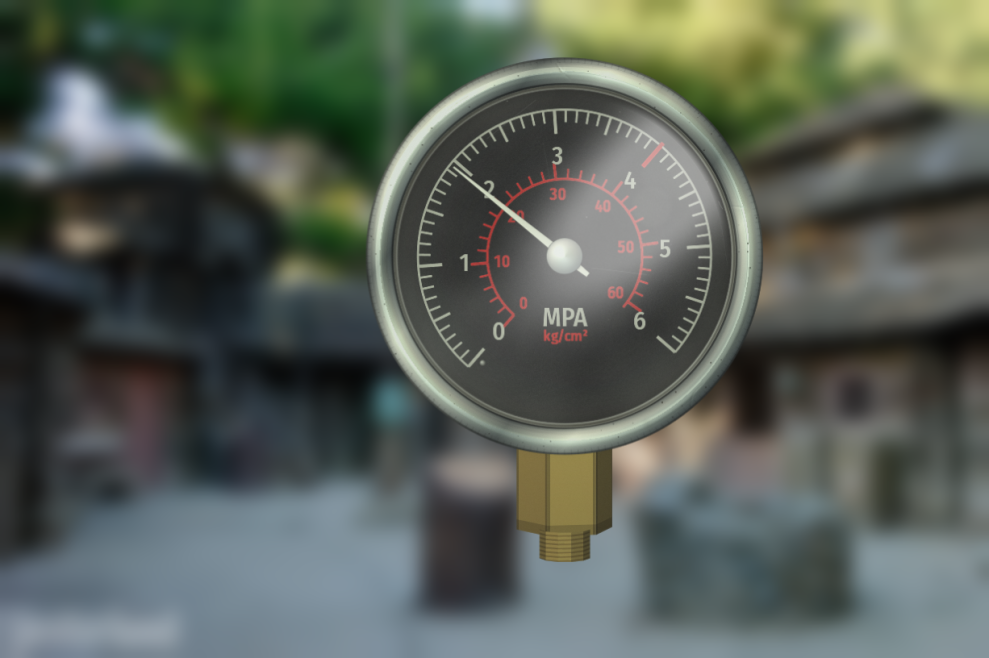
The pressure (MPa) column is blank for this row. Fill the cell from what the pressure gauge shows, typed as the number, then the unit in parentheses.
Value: 1.95 (MPa)
